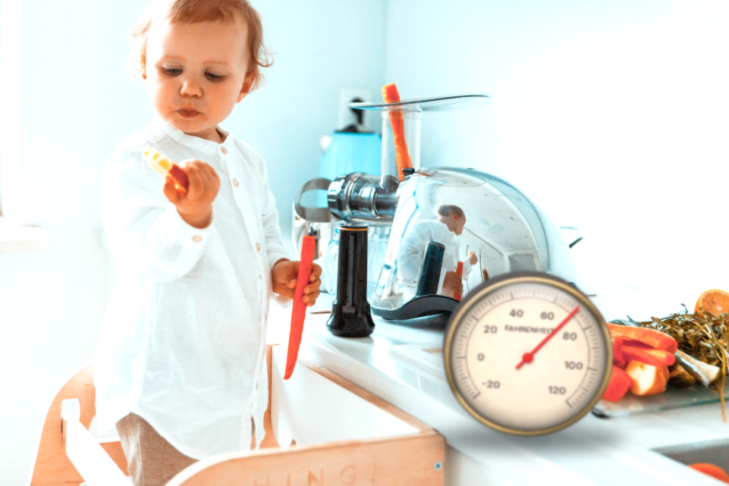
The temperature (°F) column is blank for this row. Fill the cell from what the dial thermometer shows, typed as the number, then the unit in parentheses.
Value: 70 (°F)
